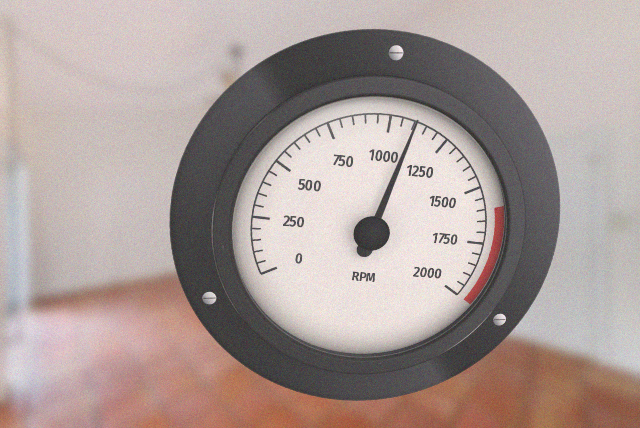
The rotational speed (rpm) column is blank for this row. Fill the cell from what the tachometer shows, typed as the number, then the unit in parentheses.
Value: 1100 (rpm)
